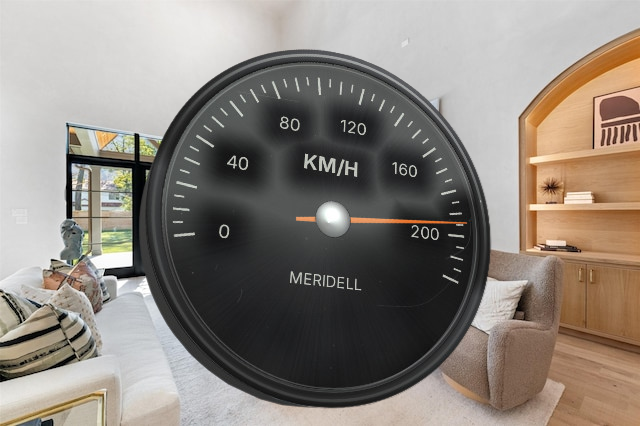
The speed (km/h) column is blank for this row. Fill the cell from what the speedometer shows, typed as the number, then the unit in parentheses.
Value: 195 (km/h)
